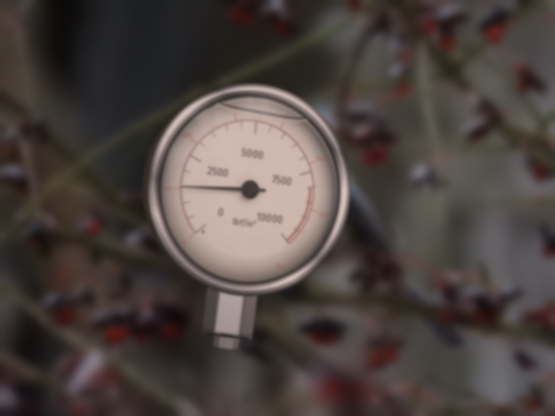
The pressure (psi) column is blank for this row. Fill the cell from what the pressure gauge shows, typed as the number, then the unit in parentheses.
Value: 1500 (psi)
